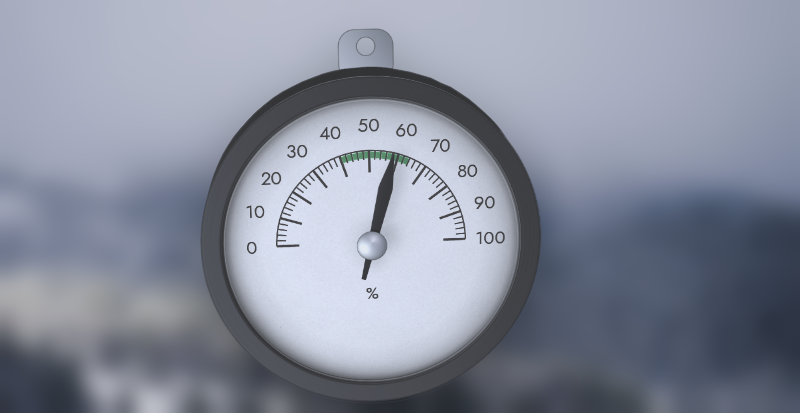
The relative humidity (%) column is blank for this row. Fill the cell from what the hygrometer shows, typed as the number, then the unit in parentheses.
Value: 58 (%)
